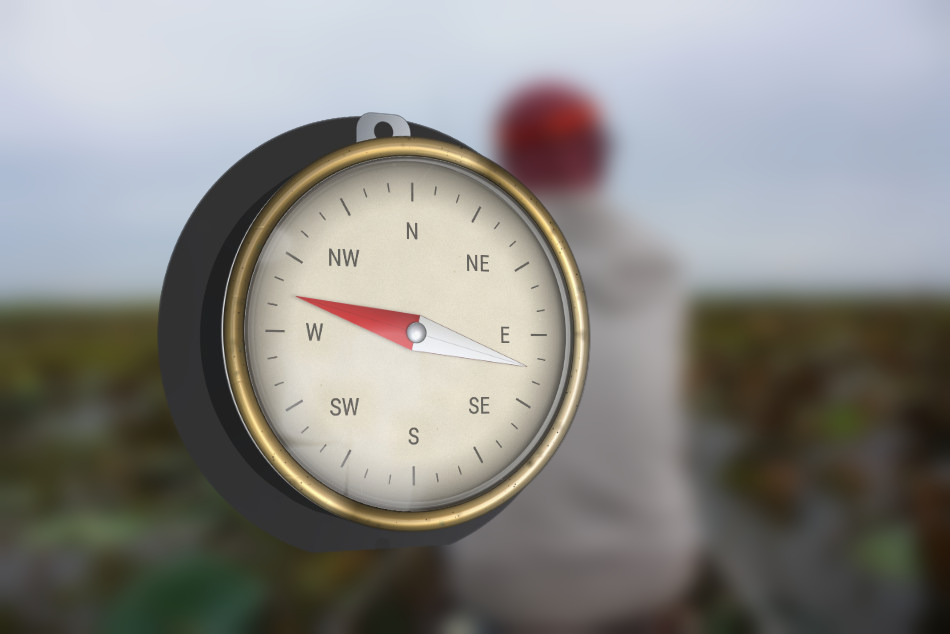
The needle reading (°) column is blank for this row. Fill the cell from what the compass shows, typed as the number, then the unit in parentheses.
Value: 285 (°)
